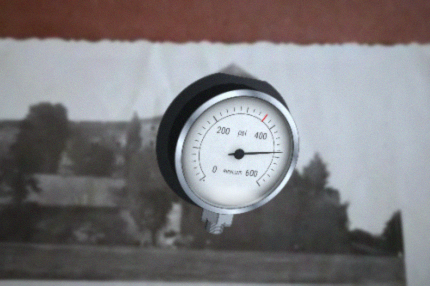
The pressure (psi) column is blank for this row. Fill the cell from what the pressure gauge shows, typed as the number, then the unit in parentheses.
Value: 480 (psi)
